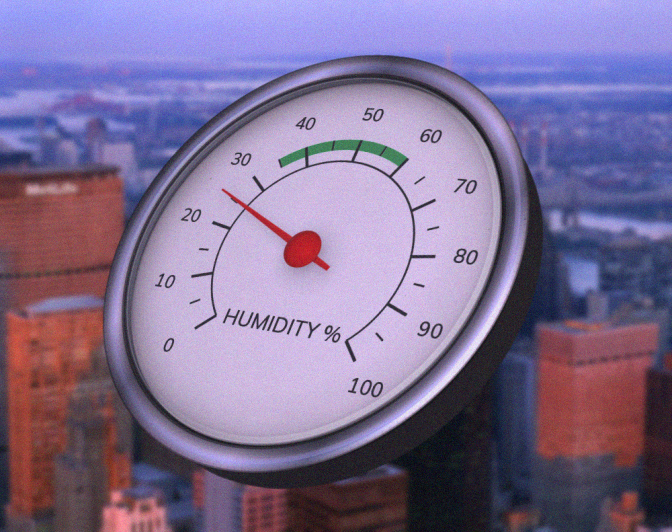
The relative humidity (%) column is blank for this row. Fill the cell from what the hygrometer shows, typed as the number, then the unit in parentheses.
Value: 25 (%)
